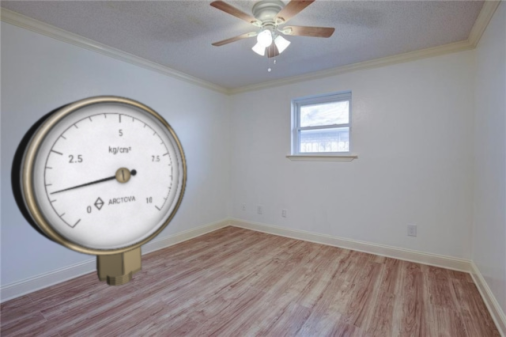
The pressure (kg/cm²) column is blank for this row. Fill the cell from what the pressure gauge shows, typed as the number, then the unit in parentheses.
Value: 1.25 (kg/cm²)
